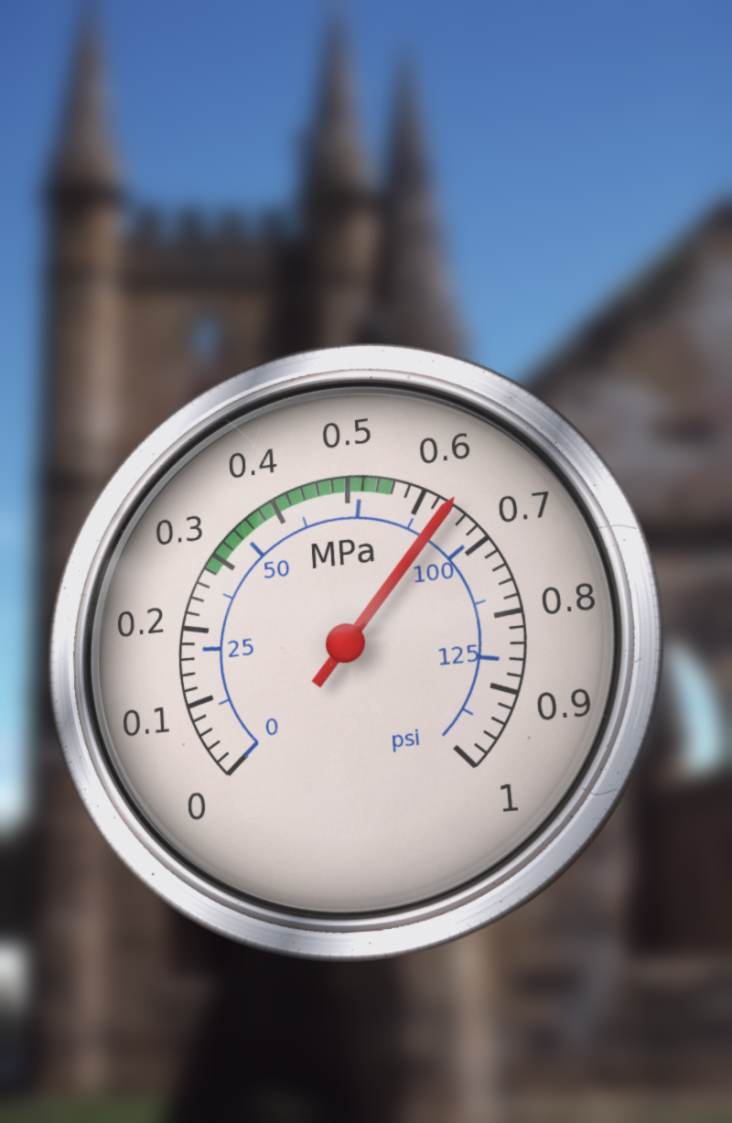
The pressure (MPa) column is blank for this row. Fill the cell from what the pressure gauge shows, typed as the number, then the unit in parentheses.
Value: 0.64 (MPa)
